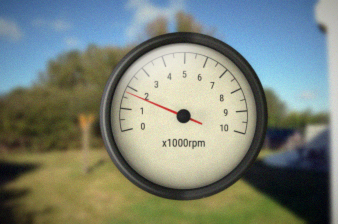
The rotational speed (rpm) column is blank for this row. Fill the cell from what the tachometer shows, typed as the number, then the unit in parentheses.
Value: 1750 (rpm)
